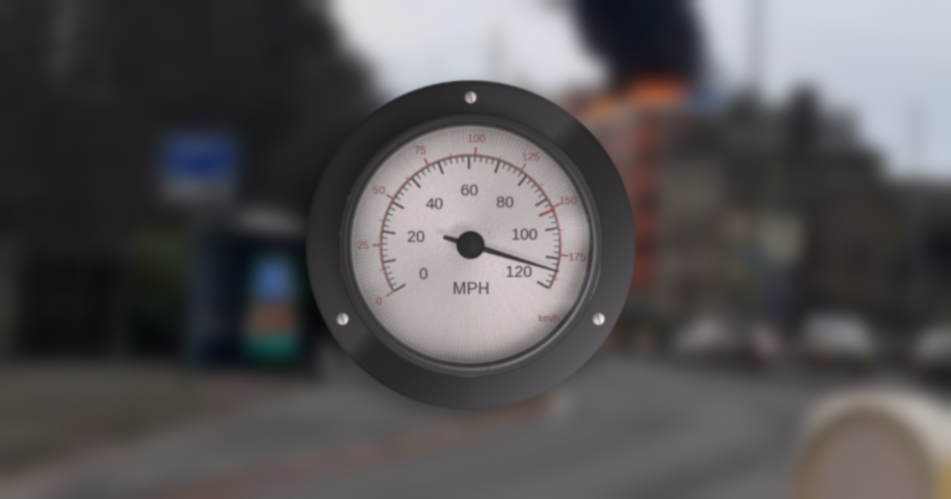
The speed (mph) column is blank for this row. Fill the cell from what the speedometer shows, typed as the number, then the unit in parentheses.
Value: 114 (mph)
